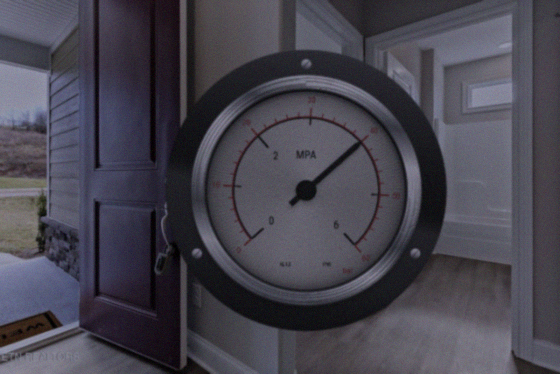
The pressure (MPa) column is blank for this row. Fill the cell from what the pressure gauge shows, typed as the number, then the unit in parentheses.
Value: 4 (MPa)
